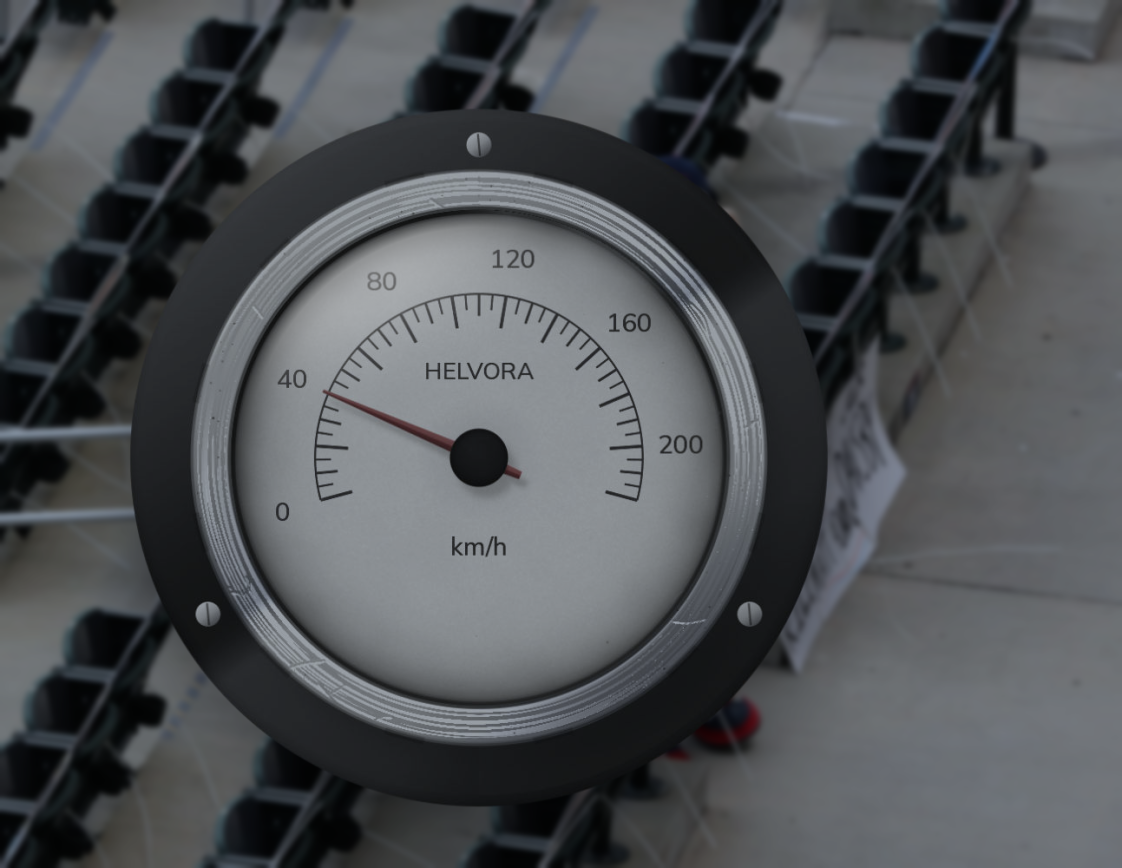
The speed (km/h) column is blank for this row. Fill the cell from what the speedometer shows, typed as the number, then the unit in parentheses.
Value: 40 (km/h)
